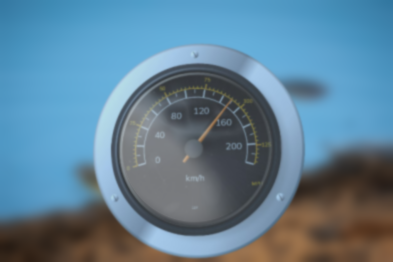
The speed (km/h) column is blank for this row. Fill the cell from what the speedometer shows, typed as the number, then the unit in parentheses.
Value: 150 (km/h)
